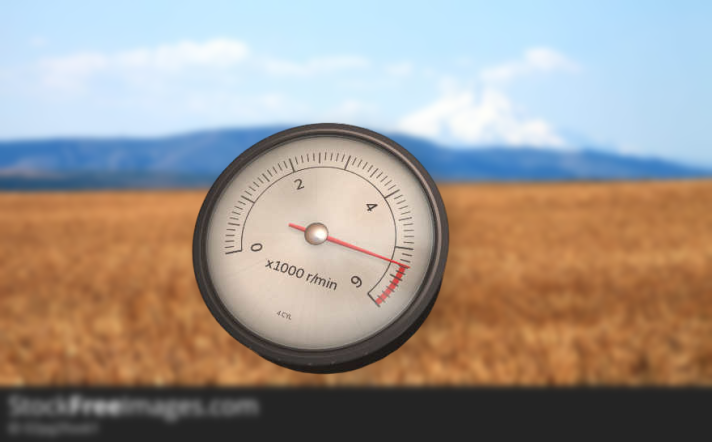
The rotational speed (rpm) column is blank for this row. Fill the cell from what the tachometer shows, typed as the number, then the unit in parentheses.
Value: 5300 (rpm)
